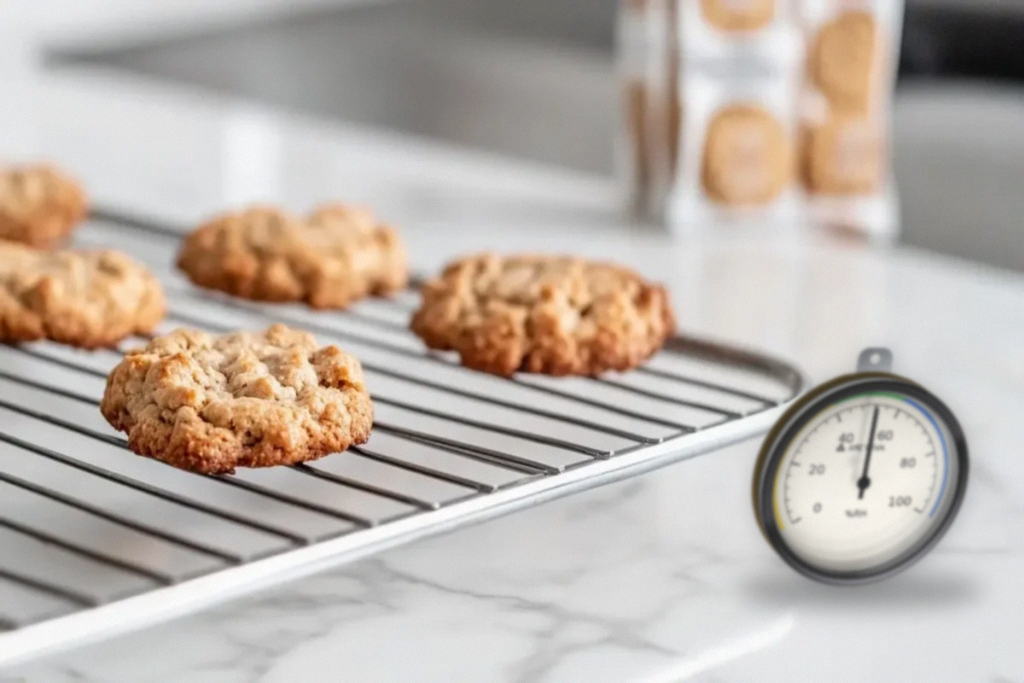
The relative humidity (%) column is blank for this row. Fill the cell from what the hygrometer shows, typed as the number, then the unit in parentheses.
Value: 52 (%)
